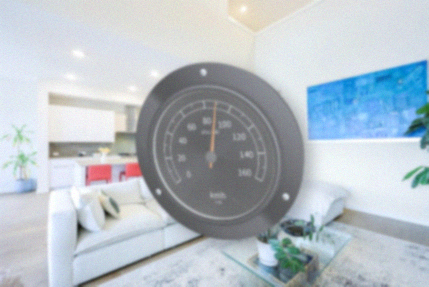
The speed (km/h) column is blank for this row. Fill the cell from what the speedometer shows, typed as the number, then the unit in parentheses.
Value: 90 (km/h)
